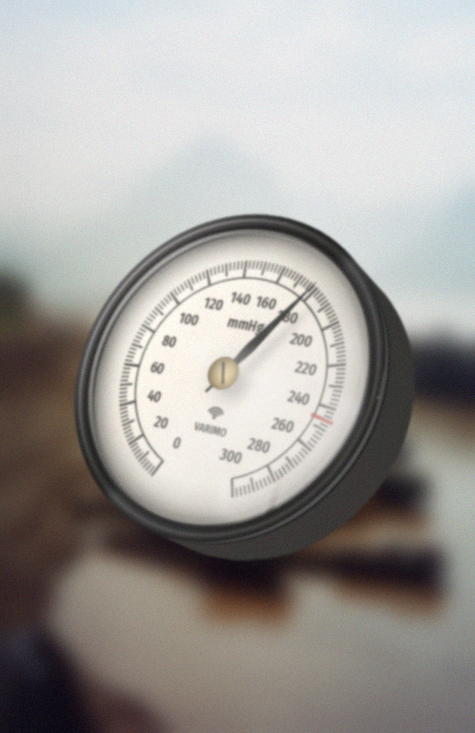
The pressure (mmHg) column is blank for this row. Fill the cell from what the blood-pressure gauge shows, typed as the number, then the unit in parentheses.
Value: 180 (mmHg)
